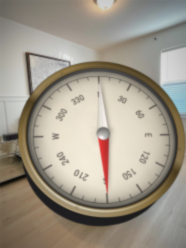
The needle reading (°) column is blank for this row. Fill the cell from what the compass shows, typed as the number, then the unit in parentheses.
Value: 180 (°)
